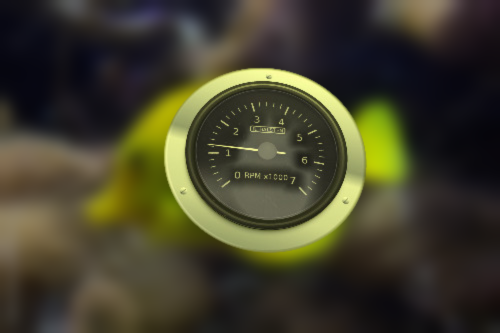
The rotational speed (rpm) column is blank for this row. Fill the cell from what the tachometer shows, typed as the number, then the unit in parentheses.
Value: 1200 (rpm)
